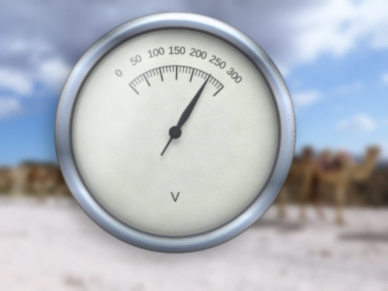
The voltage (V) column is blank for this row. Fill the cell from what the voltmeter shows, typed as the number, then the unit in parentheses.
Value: 250 (V)
